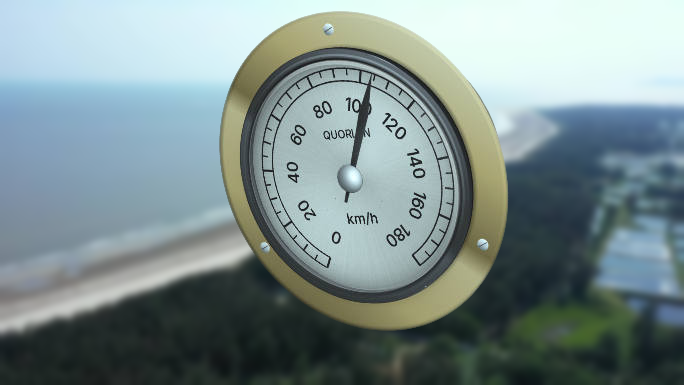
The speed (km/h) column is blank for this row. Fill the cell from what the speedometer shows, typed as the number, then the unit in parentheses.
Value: 105 (km/h)
